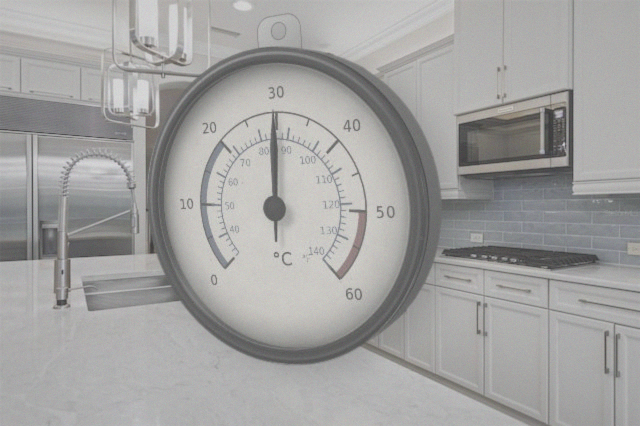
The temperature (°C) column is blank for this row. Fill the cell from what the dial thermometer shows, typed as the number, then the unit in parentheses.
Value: 30 (°C)
